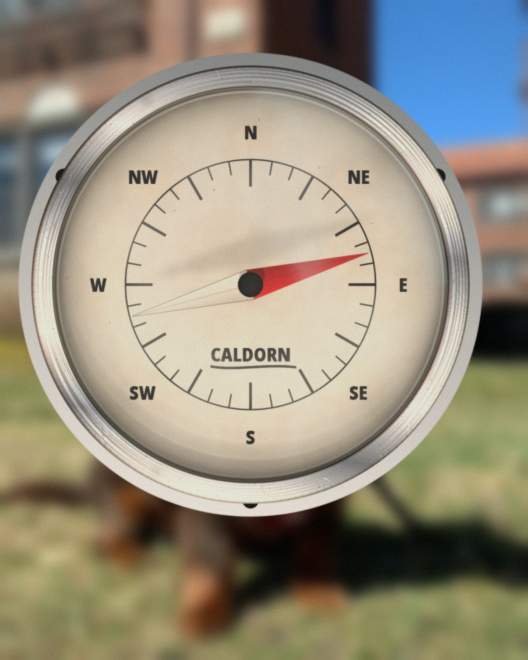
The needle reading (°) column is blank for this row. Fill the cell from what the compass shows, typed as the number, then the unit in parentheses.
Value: 75 (°)
